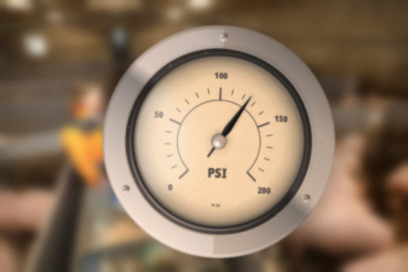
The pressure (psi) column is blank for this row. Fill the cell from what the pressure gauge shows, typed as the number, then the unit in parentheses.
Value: 125 (psi)
